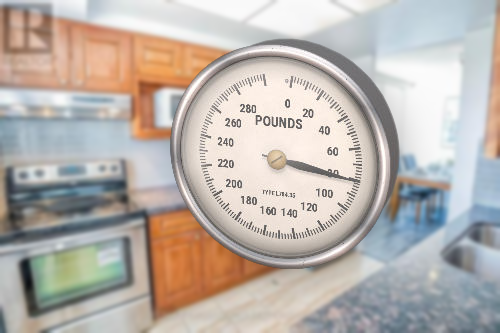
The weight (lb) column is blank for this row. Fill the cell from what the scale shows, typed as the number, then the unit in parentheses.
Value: 80 (lb)
